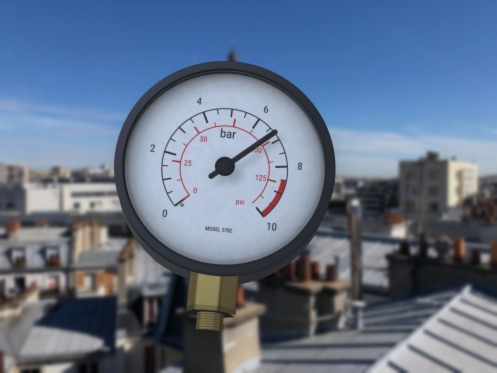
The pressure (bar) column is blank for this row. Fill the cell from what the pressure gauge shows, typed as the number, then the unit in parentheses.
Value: 6.75 (bar)
